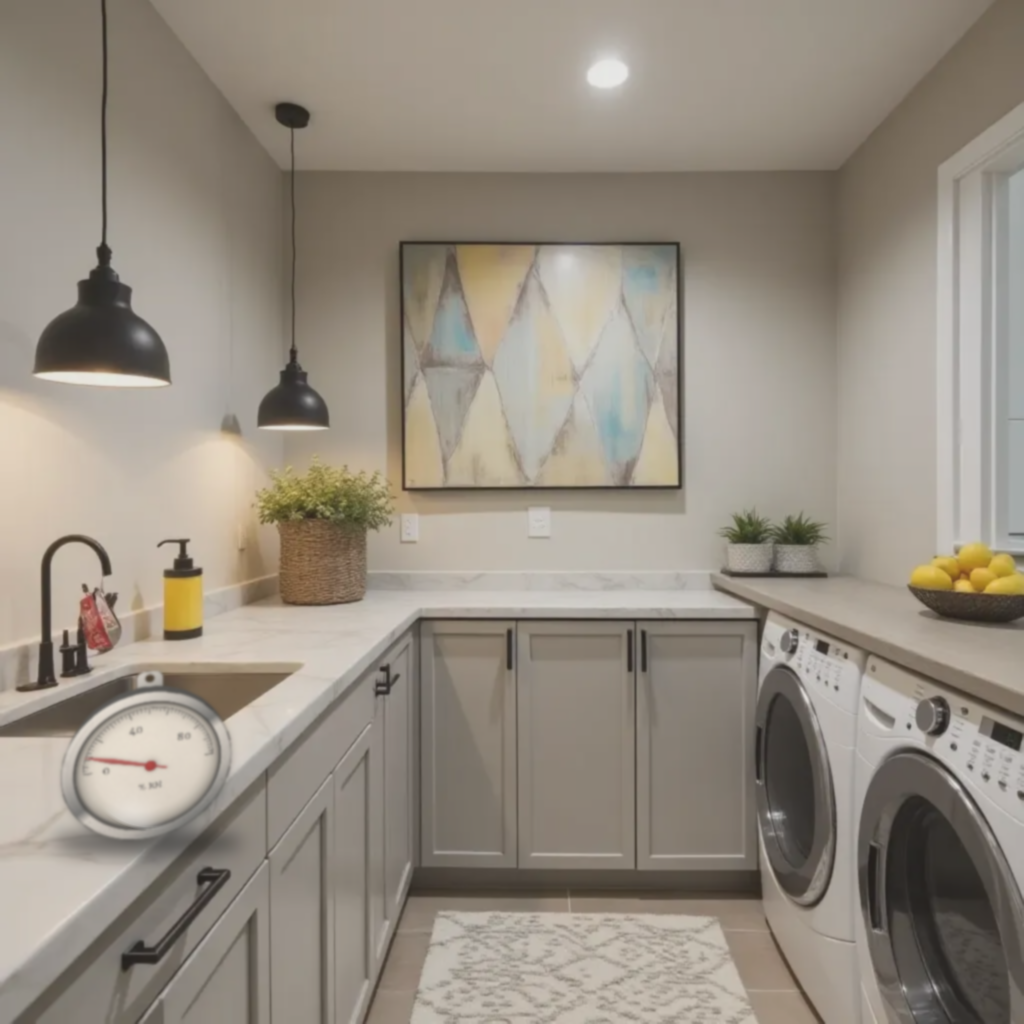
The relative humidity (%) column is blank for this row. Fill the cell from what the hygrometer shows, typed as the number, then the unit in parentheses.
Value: 10 (%)
